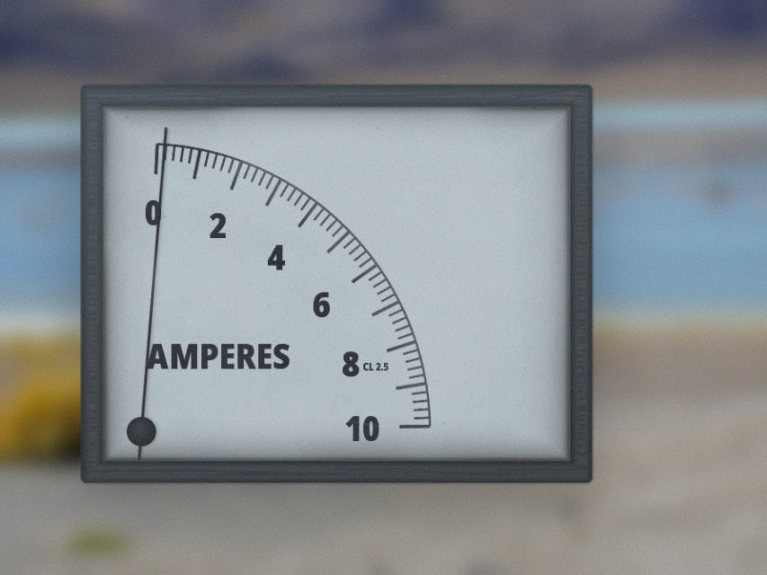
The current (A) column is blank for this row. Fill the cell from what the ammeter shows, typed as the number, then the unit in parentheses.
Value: 0.2 (A)
